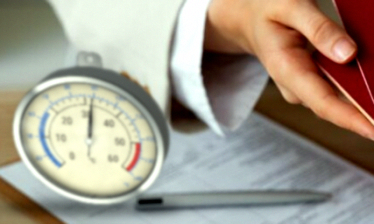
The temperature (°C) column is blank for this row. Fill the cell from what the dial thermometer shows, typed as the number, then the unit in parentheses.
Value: 32 (°C)
